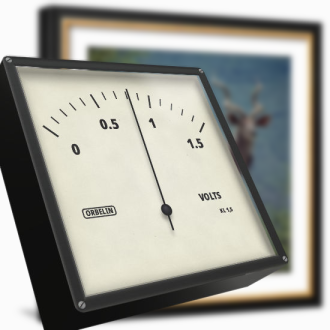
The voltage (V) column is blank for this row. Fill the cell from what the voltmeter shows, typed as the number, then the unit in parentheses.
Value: 0.8 (V)
